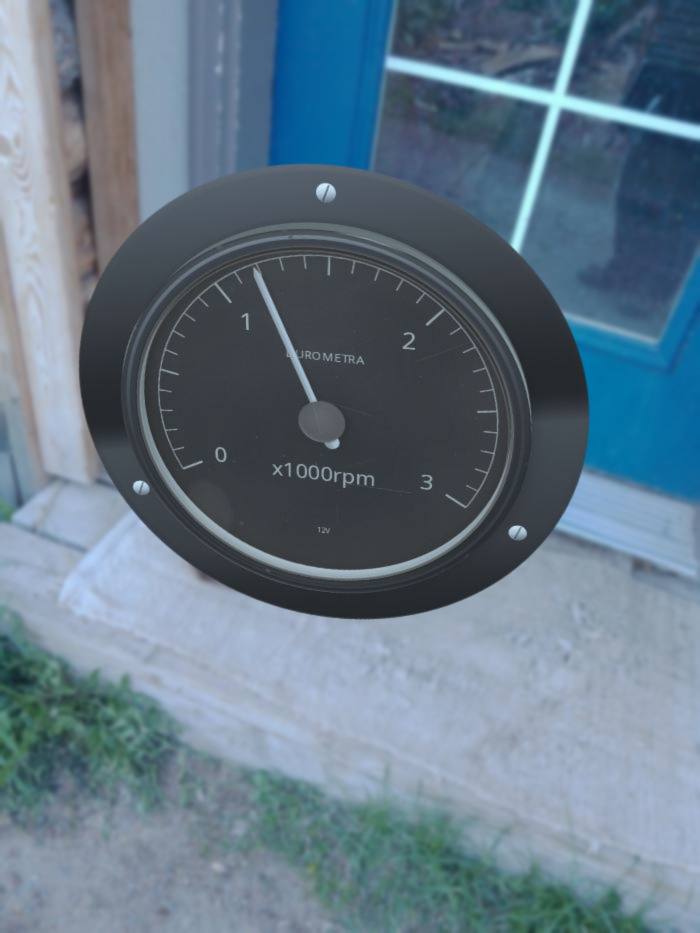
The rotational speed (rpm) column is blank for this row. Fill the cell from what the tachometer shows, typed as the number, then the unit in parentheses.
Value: 1200 (rpm)
